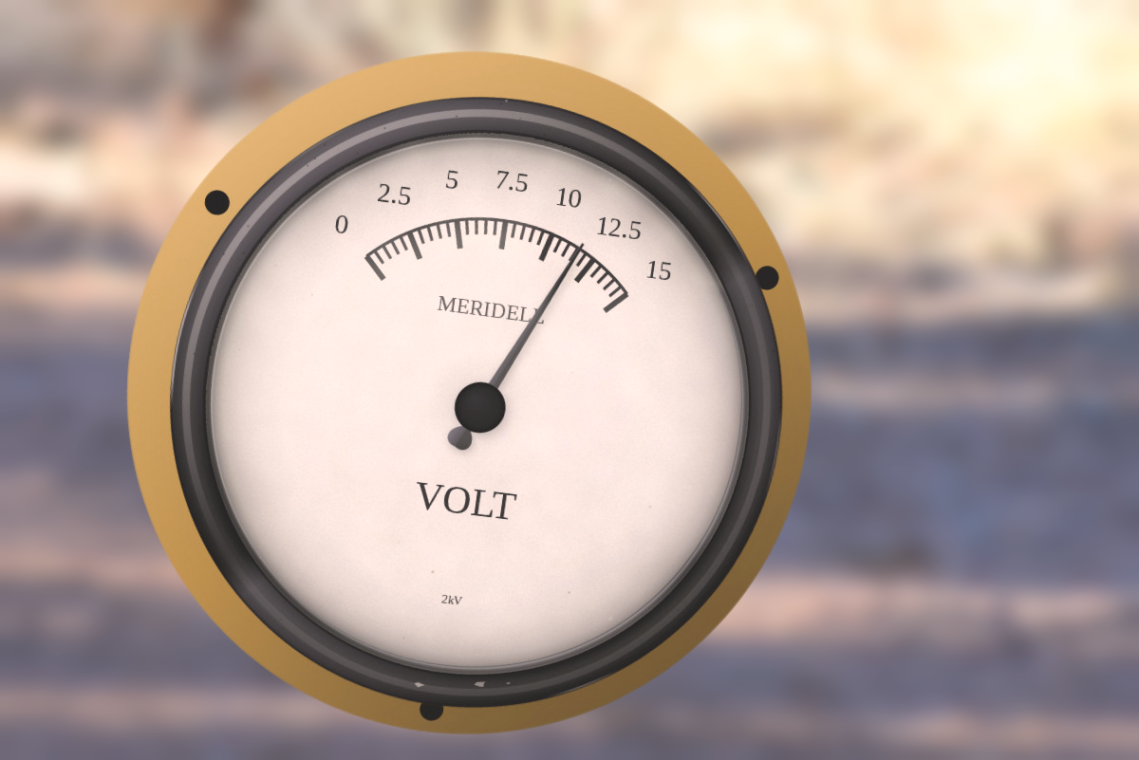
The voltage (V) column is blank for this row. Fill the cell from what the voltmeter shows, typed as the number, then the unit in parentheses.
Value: 11.5 (V)
